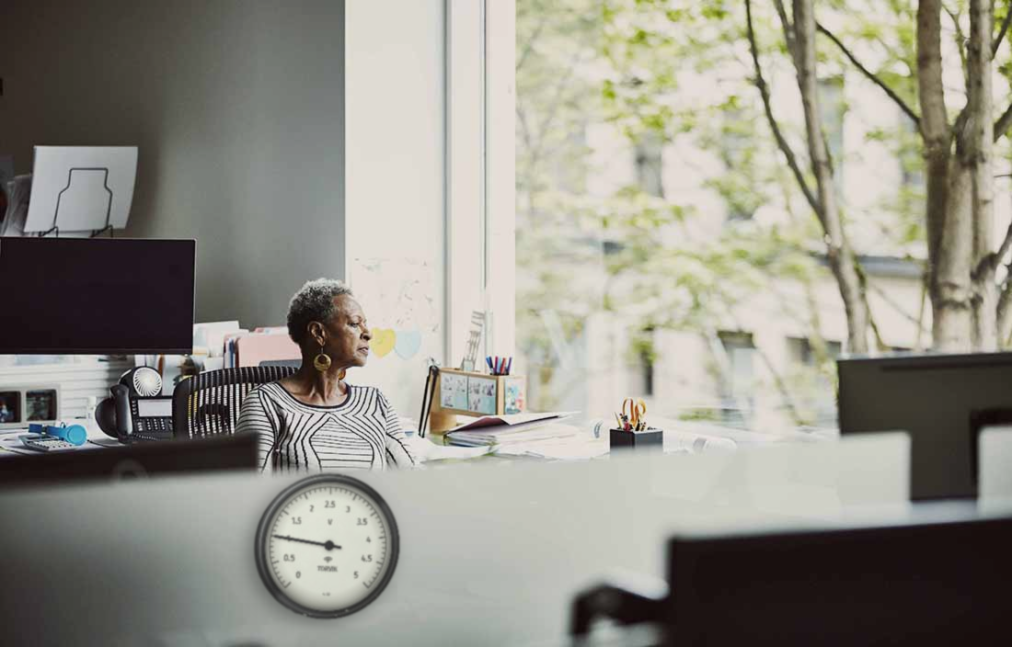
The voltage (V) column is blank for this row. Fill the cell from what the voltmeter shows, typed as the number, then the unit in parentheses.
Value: 1 (V)
